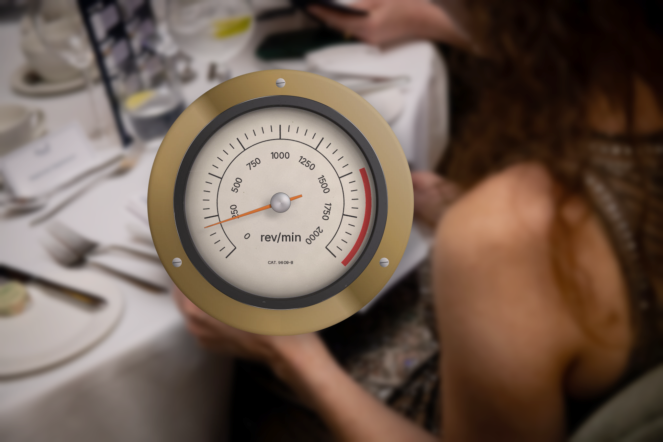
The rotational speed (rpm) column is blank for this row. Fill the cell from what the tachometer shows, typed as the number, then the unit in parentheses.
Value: 200 (rpm)
